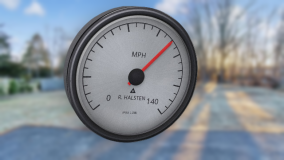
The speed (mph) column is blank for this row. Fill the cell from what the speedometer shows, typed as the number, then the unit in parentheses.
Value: 90 (mph)
